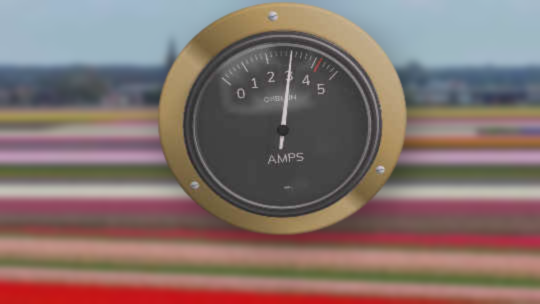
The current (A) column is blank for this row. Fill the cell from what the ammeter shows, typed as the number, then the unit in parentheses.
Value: 3 (A)
